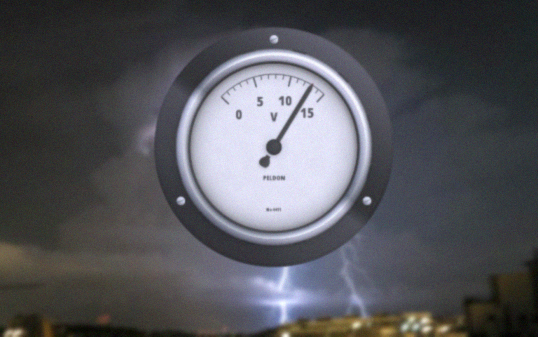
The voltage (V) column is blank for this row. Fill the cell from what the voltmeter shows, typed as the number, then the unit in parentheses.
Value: 13 (V)
